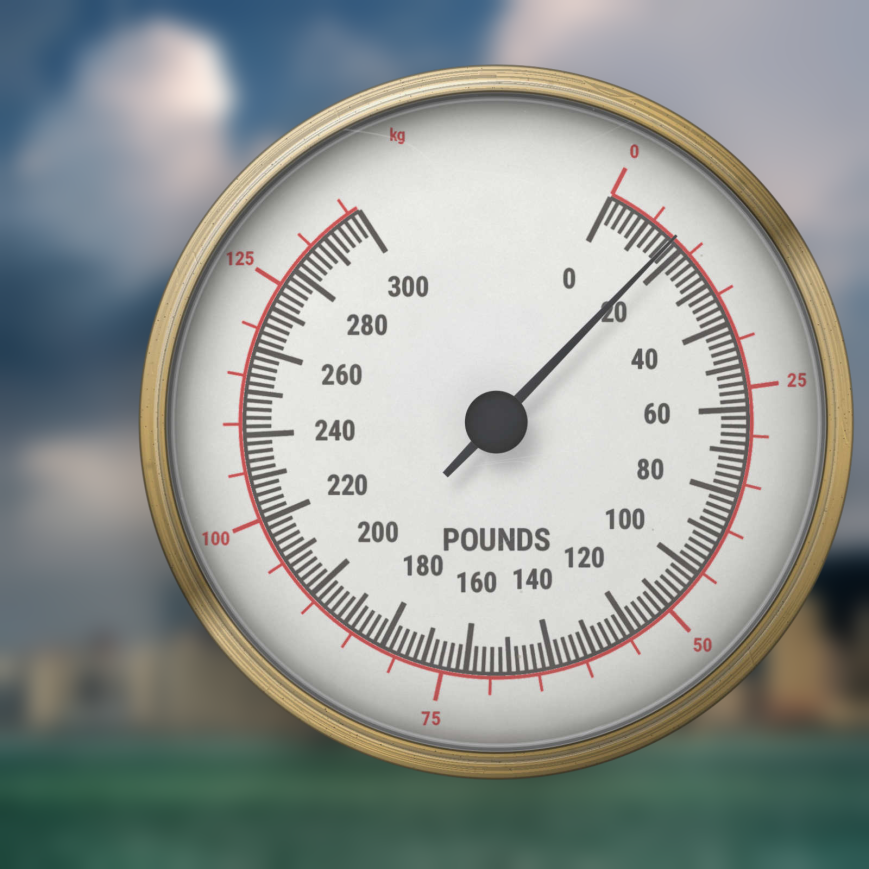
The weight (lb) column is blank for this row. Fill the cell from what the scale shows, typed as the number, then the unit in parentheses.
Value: 17 (lb)
